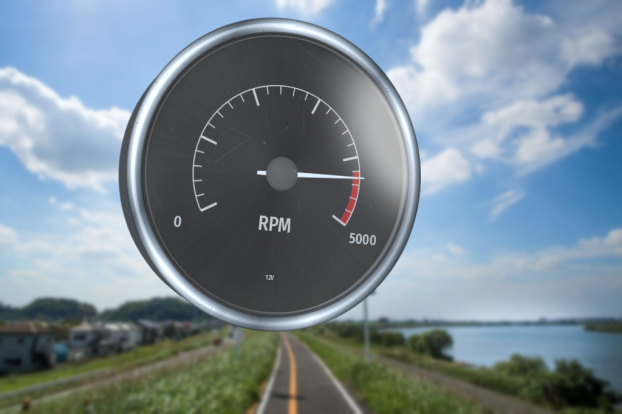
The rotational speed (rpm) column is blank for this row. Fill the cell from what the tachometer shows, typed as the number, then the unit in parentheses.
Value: 4300 (rpm)
